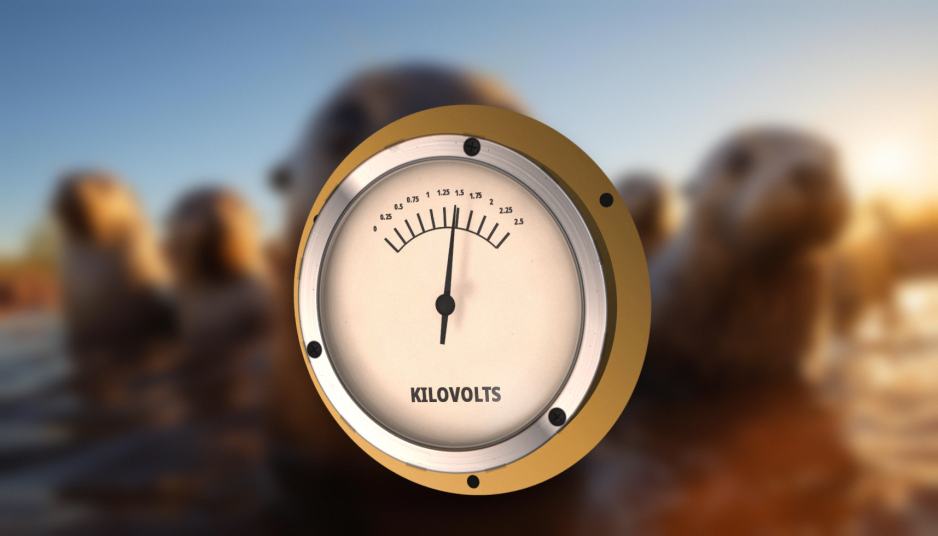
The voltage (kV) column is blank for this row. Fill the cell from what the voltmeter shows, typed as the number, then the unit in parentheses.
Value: 1.5 (kV)
